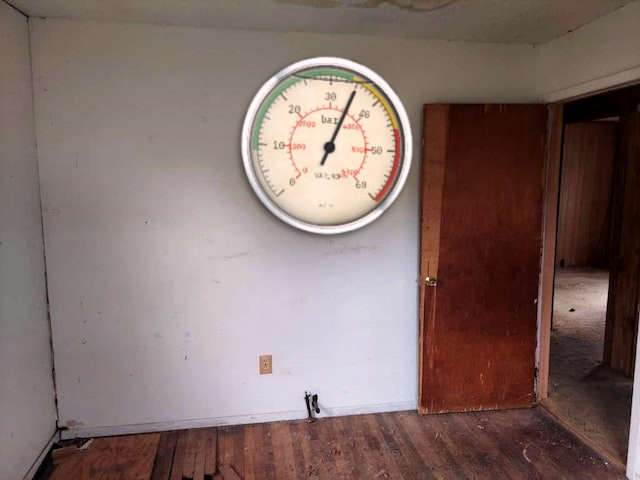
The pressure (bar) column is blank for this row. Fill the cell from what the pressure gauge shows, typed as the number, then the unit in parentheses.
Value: 35 (bar)
